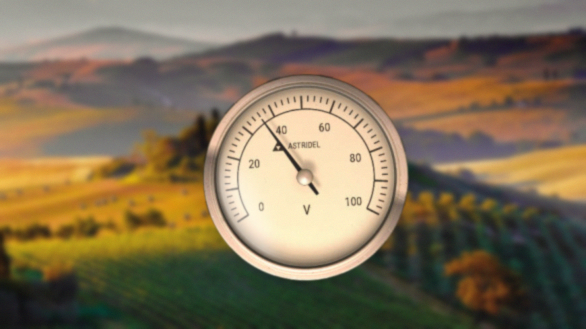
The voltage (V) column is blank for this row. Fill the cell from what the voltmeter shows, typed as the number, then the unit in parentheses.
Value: 36 (V)
